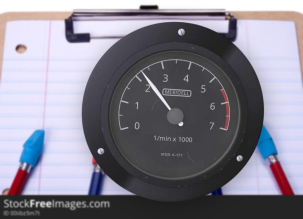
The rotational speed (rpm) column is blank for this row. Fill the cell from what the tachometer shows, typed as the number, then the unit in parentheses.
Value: 2250 (rpm)
